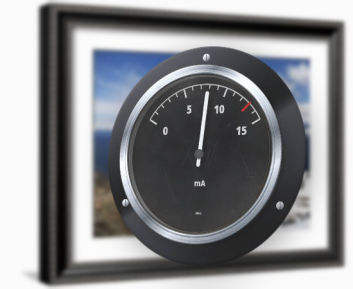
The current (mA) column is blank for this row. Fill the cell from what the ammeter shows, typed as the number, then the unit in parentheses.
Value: 8 (mA)
